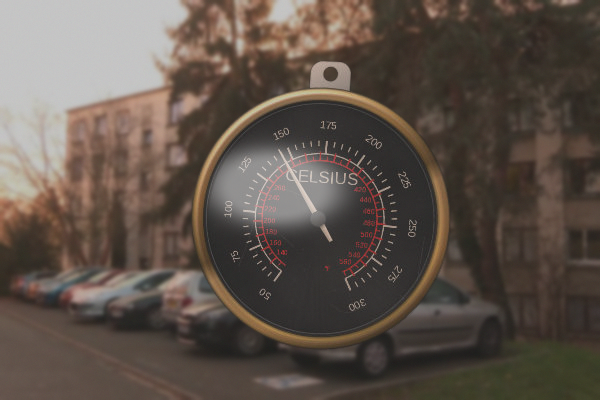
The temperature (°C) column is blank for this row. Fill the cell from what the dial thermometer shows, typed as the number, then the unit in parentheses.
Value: 145 (°C)
